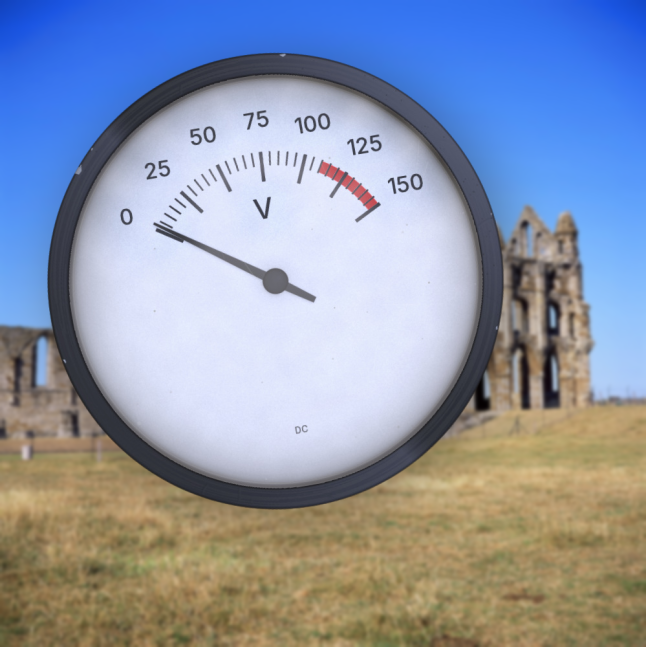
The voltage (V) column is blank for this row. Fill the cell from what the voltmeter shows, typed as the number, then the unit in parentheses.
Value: 2.5 (V)
